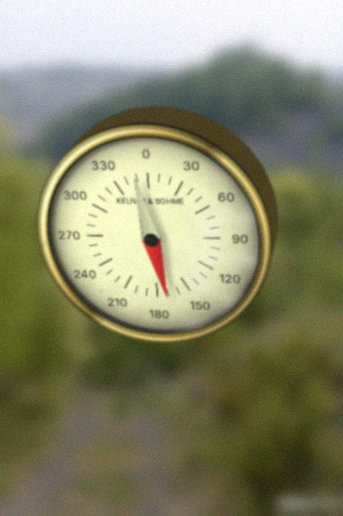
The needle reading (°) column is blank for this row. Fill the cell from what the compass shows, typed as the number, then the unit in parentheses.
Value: 170 (°)
